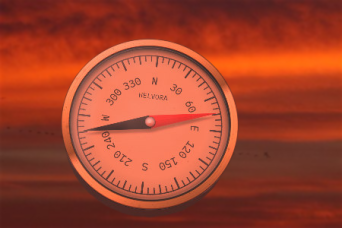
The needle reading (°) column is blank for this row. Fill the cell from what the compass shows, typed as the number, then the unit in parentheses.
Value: 75 (°)
